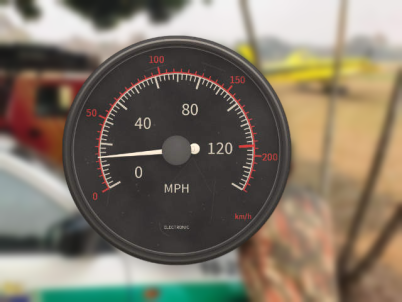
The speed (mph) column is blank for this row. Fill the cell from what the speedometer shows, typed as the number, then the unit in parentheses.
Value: 14 (mph)
